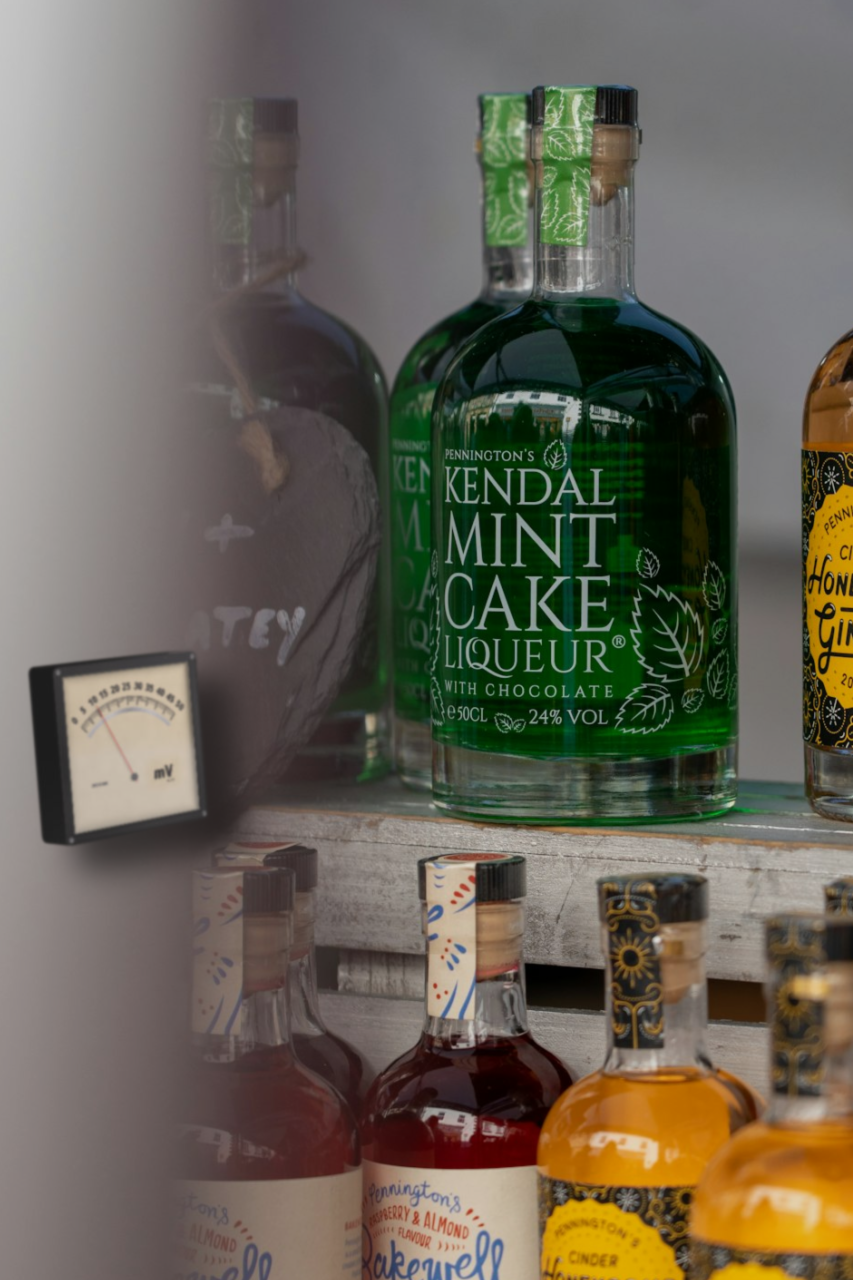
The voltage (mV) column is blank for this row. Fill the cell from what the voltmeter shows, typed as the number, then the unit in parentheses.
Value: 10 (mV)
